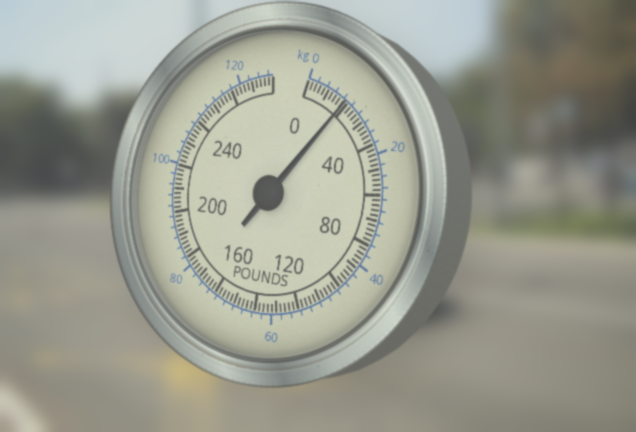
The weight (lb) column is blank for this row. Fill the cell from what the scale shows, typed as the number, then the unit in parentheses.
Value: 20 (lb)
